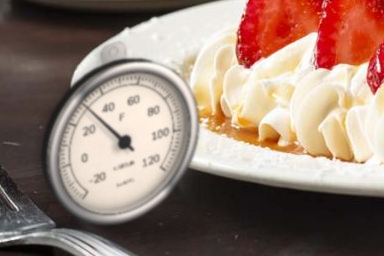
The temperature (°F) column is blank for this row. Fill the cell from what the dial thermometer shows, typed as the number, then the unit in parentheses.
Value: 30 (°F)
